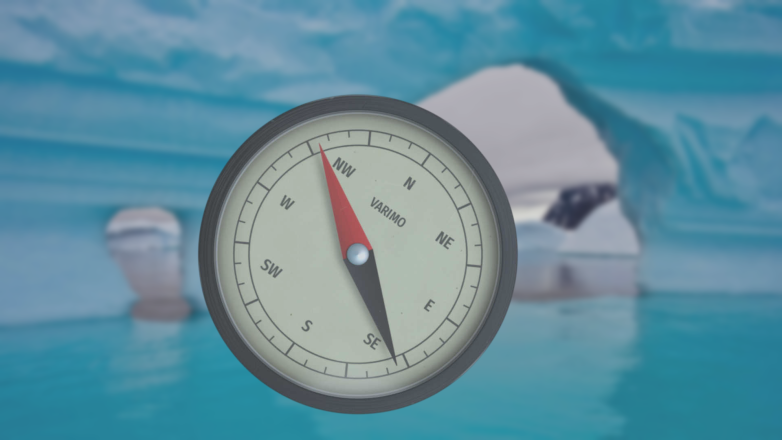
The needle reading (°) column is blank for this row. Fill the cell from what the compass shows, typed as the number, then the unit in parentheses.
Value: 305 (°)
